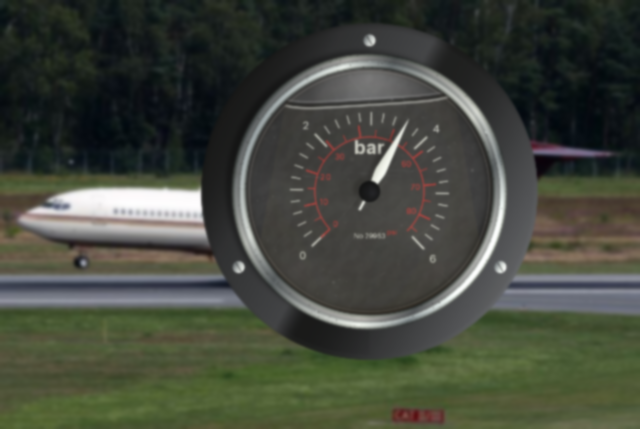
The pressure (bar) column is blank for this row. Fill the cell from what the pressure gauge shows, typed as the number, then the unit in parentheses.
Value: 3.6 (bar)
